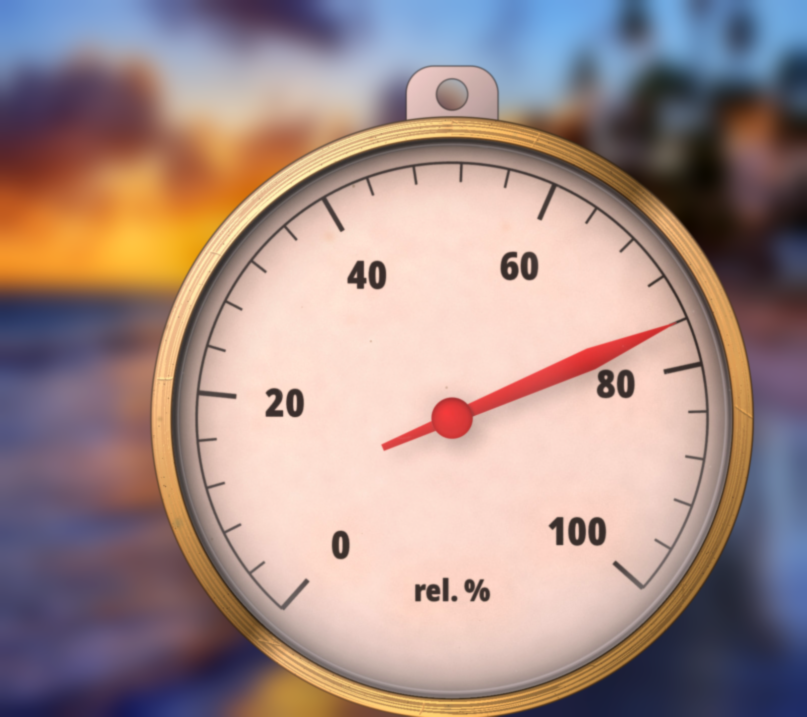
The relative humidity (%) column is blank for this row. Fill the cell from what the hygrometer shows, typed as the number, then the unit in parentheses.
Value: 76 (%)
